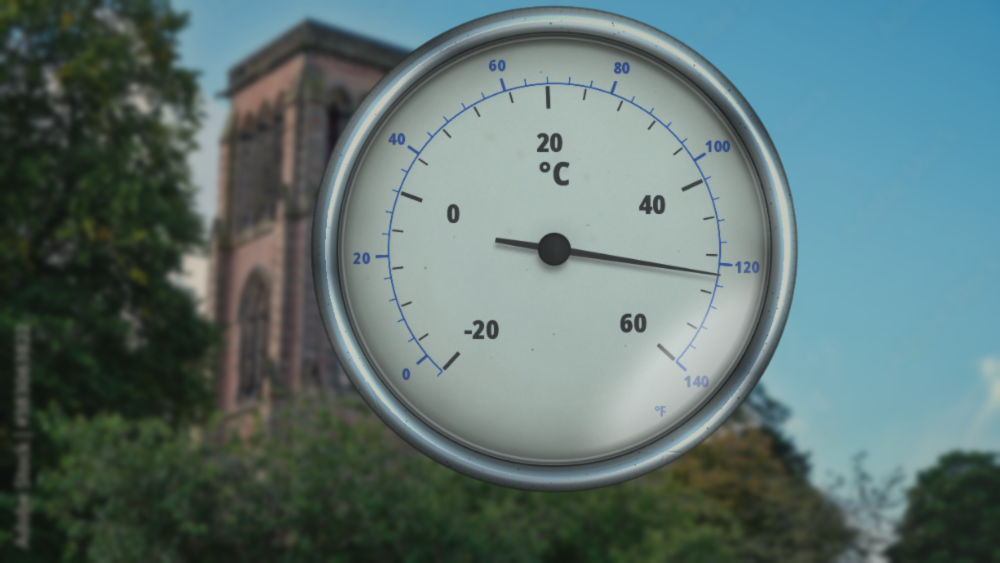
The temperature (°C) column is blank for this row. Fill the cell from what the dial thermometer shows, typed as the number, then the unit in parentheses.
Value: 50 (°C)
